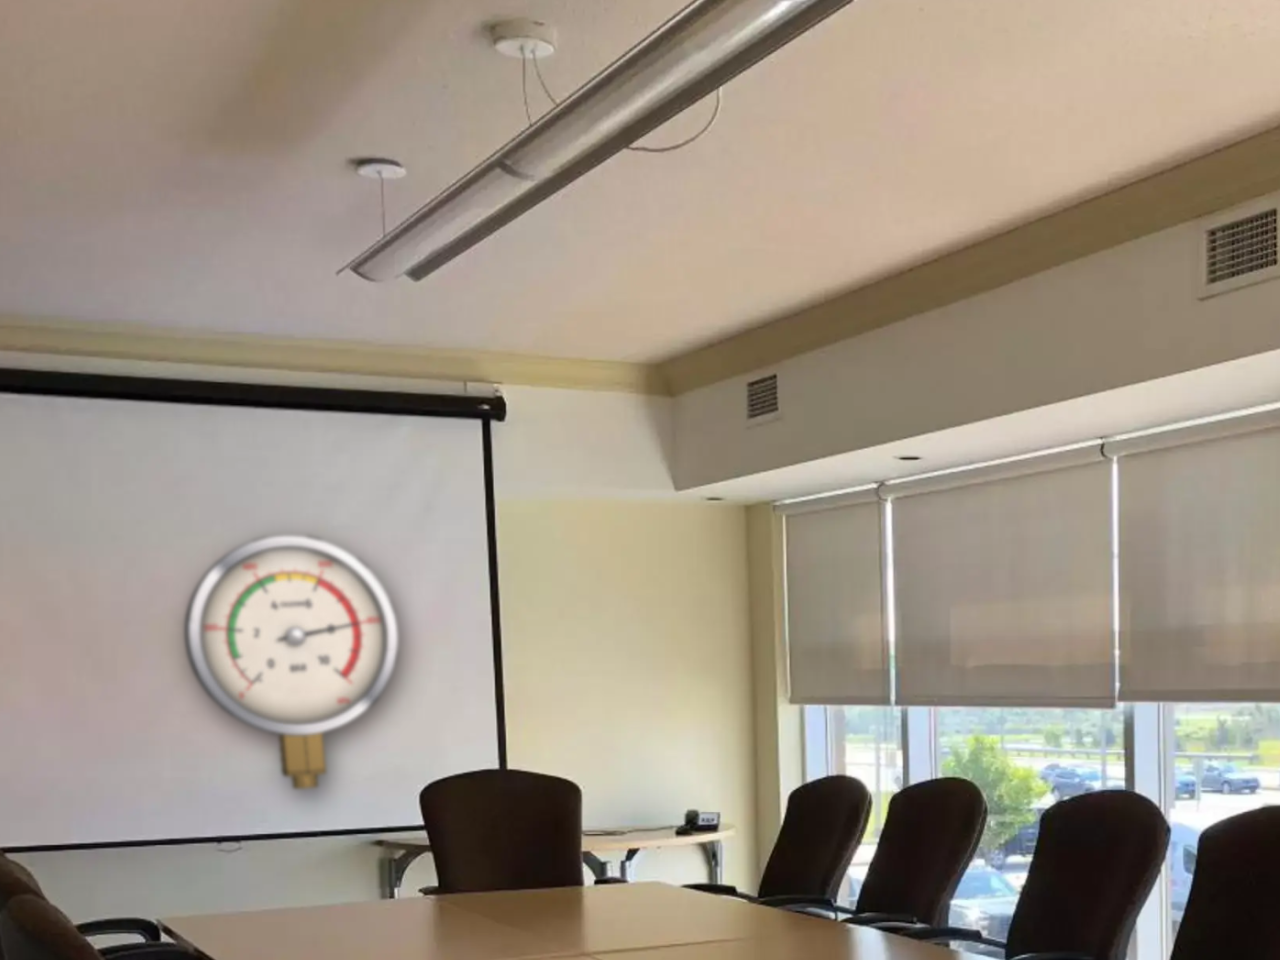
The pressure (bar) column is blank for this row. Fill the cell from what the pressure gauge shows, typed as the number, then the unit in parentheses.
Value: 8 (bar)
